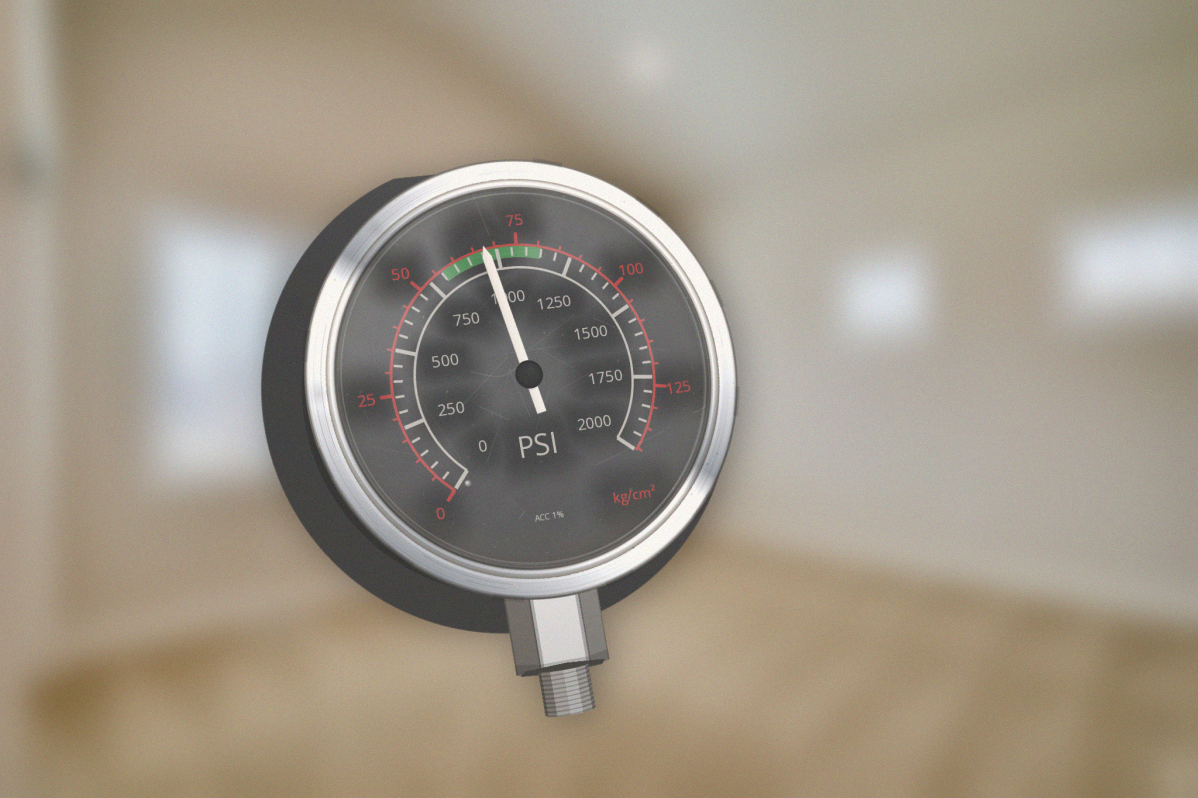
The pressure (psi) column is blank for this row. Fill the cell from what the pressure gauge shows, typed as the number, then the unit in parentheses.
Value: 950 (psi)
